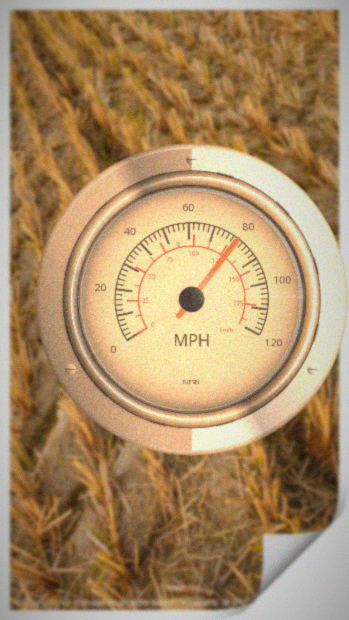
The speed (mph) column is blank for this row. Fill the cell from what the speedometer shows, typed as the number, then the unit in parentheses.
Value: 80 (mph)
